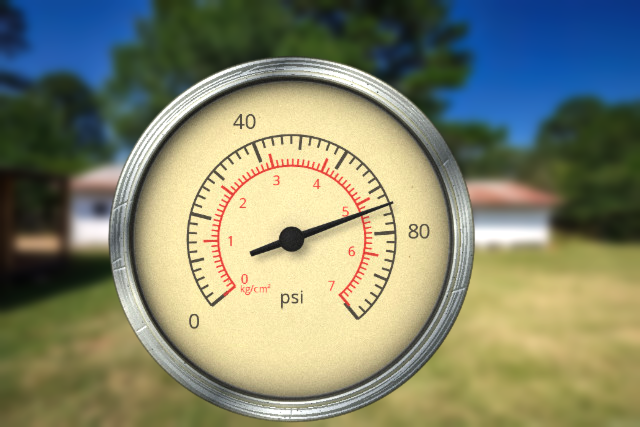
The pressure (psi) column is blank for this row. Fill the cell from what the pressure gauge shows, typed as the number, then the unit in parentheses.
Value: 74 (psi)
